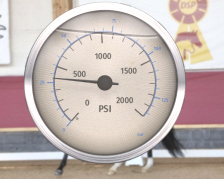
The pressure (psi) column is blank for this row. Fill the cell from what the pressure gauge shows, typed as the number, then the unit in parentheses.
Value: 400 (psi)
